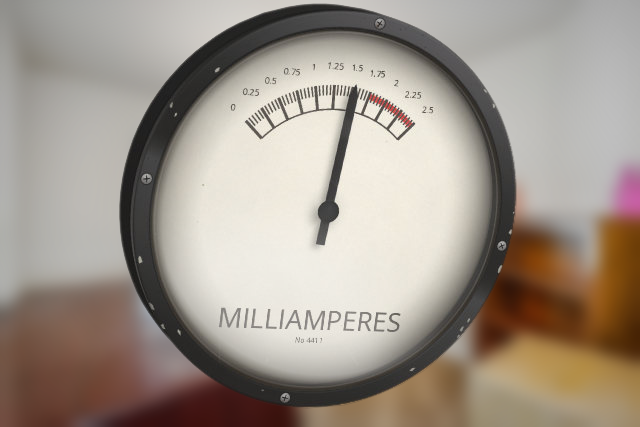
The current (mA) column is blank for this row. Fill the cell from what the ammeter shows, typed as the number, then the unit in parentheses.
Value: 1.5 (mA)
